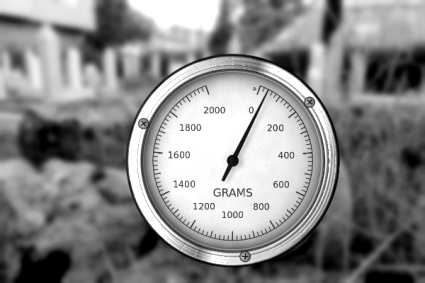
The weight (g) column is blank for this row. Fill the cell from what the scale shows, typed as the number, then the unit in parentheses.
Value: 40 (g)
